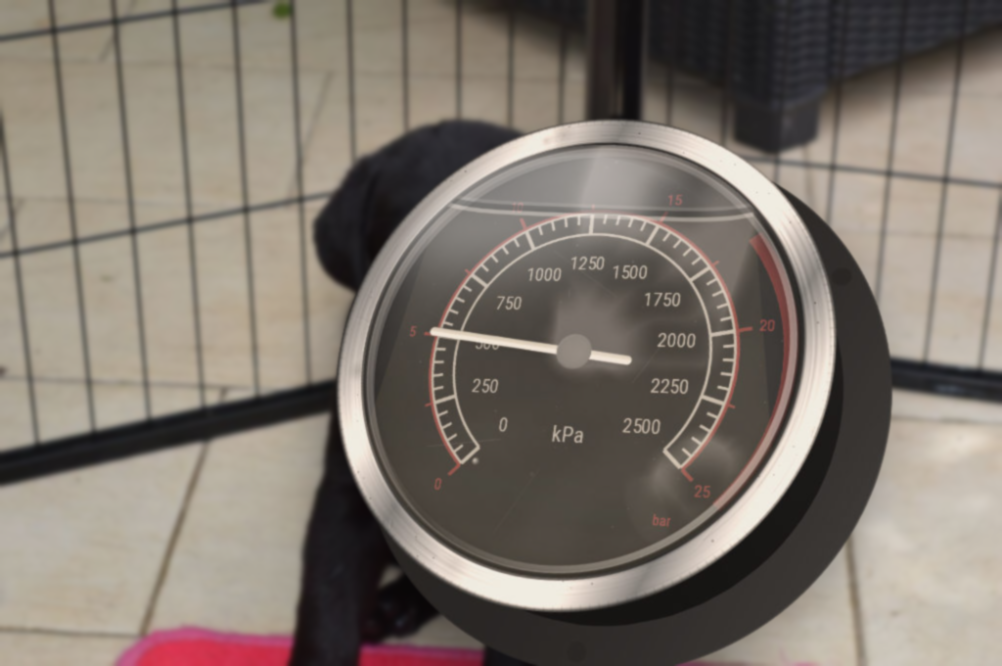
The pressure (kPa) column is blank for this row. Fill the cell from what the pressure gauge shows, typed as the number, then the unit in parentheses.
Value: 500 (kPa)
